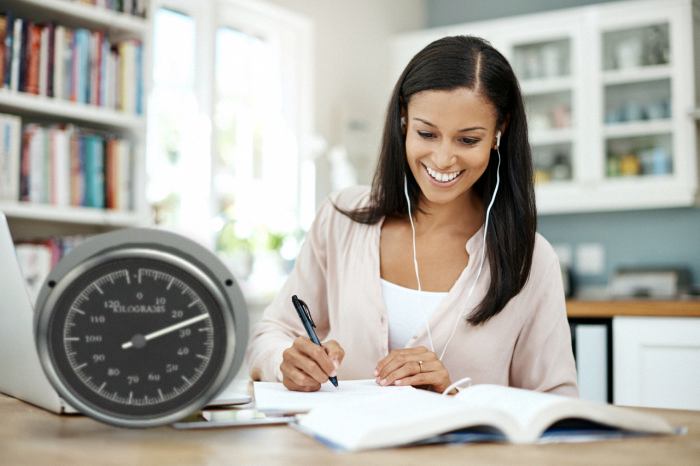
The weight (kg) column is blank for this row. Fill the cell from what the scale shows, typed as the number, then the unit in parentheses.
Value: 25 (kg)
